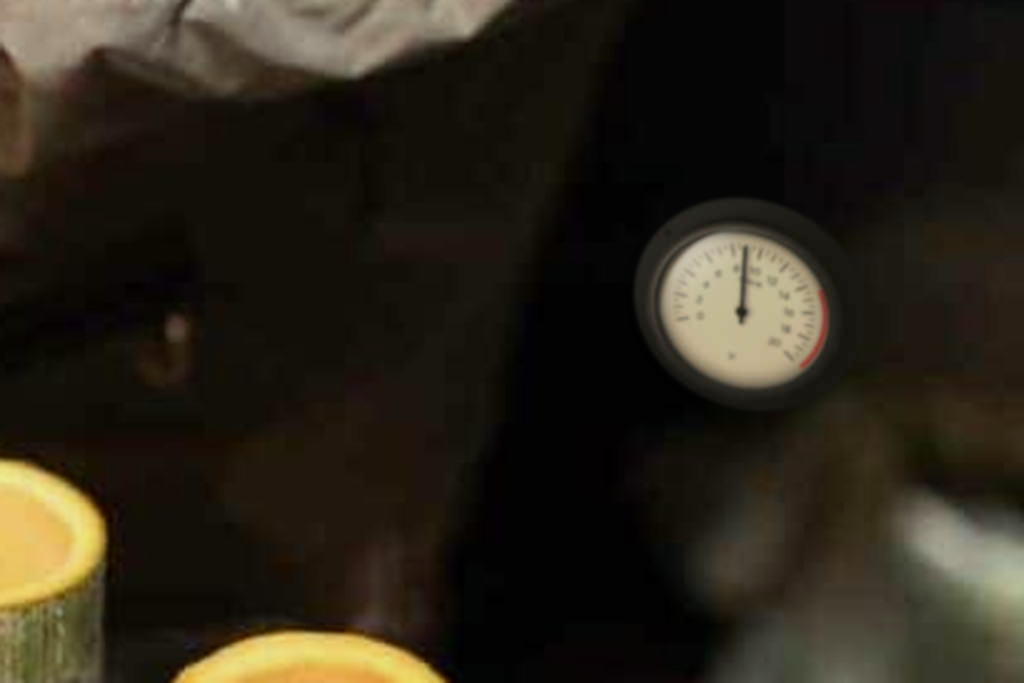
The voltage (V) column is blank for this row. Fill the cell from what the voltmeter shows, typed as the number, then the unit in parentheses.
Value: 9 (V)
